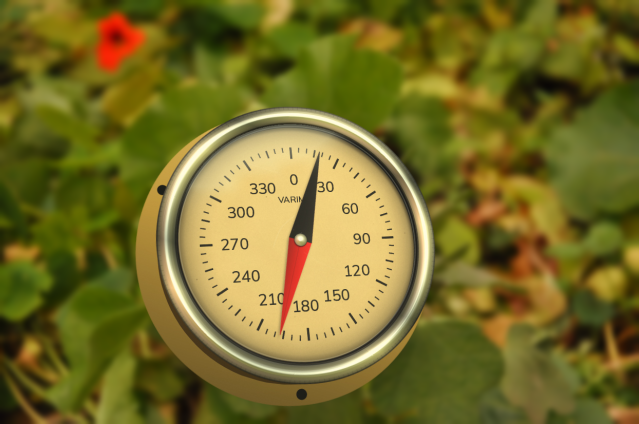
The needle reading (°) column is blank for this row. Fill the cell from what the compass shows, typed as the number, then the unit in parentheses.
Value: 197.5 (°)
